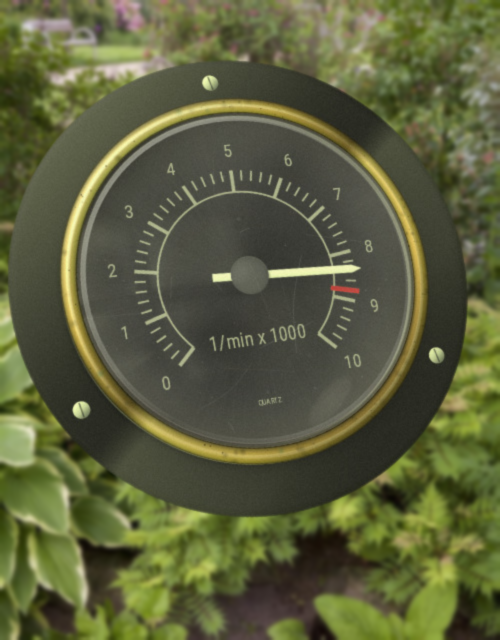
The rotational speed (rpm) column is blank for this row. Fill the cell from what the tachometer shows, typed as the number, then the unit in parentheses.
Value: 8400 (rpm)
